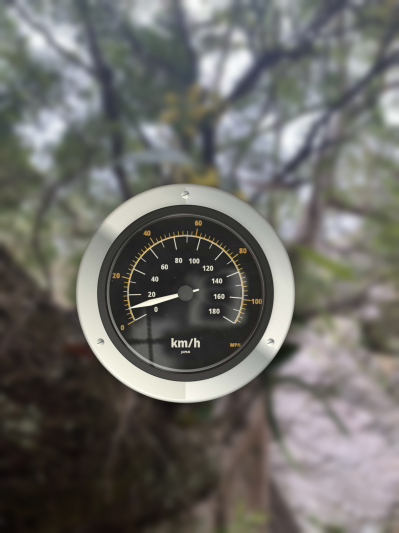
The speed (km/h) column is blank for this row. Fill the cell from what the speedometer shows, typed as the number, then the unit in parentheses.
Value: 10 (km/h)
